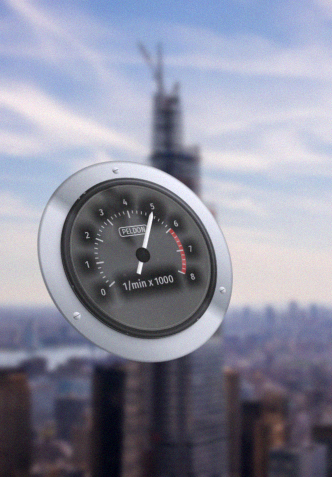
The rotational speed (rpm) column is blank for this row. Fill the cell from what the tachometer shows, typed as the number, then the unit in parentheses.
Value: 5000 (rpm)
